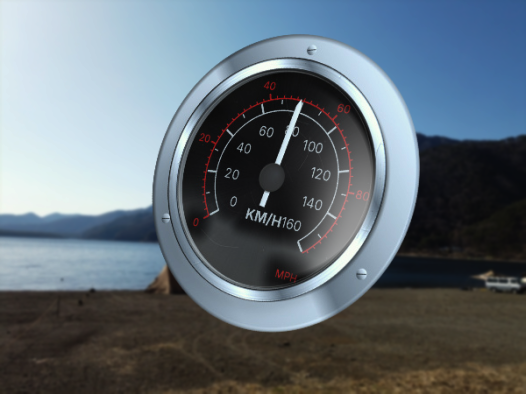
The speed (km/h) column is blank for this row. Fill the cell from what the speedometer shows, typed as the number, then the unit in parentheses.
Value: 80 (km/h)
